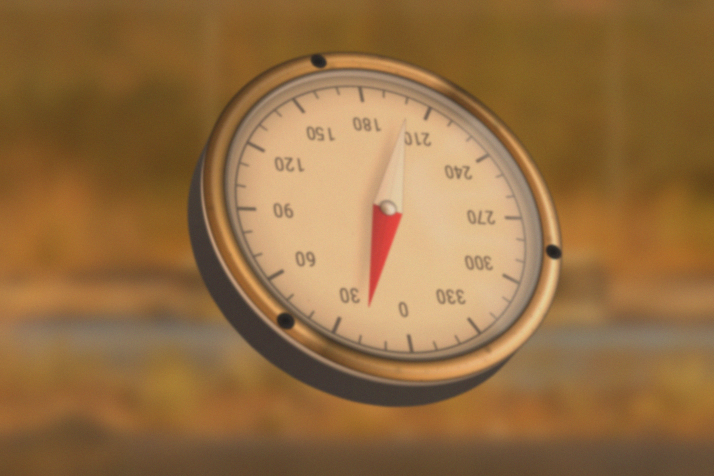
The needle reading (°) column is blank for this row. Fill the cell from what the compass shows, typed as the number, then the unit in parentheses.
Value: 20 (°)
